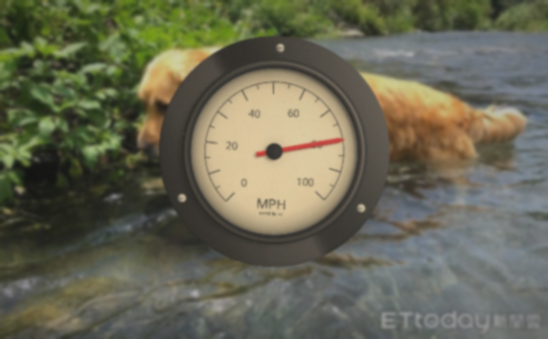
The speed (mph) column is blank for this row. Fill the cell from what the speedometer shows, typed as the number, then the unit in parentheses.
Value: 80 (mph)
